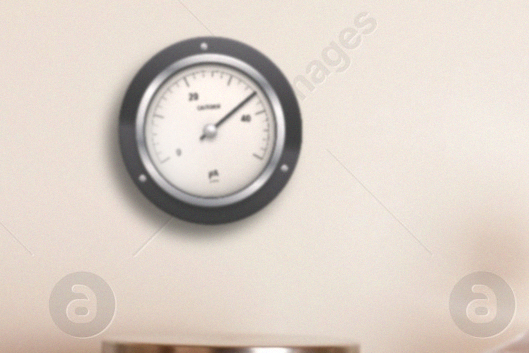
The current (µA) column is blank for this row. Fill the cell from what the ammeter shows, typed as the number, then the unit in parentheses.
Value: 36 (µA)
